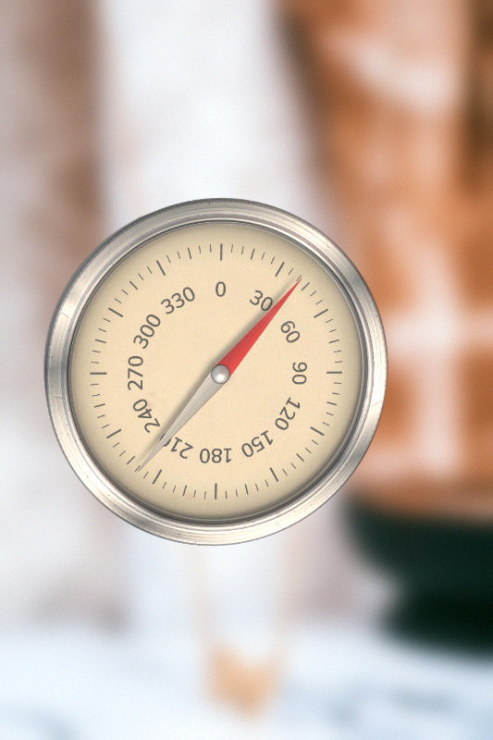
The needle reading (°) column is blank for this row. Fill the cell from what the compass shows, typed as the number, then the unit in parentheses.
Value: 40 (°)
